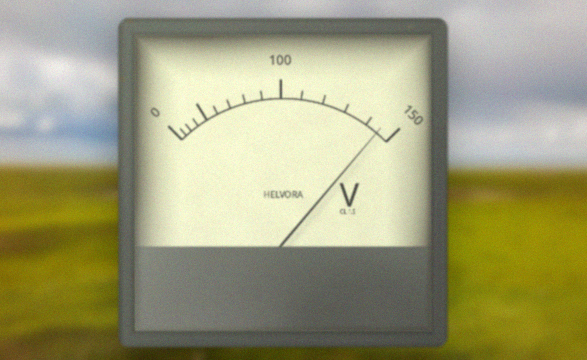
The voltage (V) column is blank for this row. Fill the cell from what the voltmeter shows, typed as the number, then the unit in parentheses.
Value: 145 (V)
